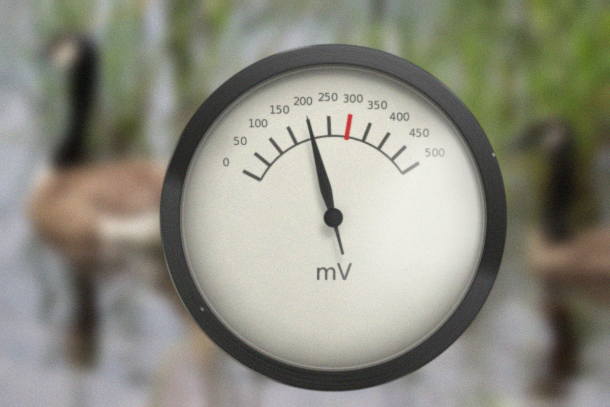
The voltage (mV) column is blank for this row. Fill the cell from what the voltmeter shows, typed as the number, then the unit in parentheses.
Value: 200 (mV)
